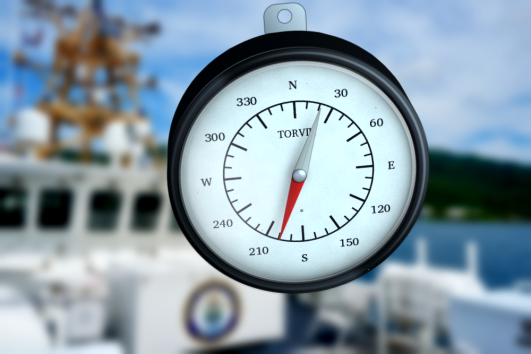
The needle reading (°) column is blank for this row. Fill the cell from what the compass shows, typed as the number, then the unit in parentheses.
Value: 200 (°)
